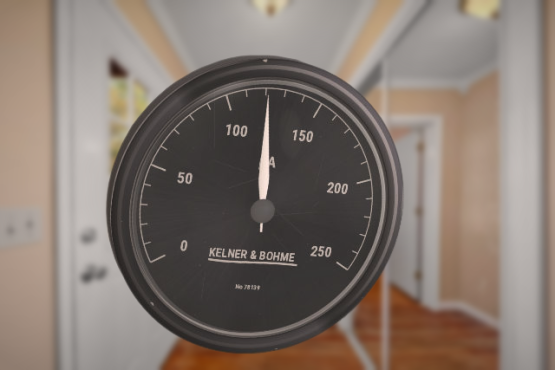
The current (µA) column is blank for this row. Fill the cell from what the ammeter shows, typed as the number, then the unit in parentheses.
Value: 120 (µA)
